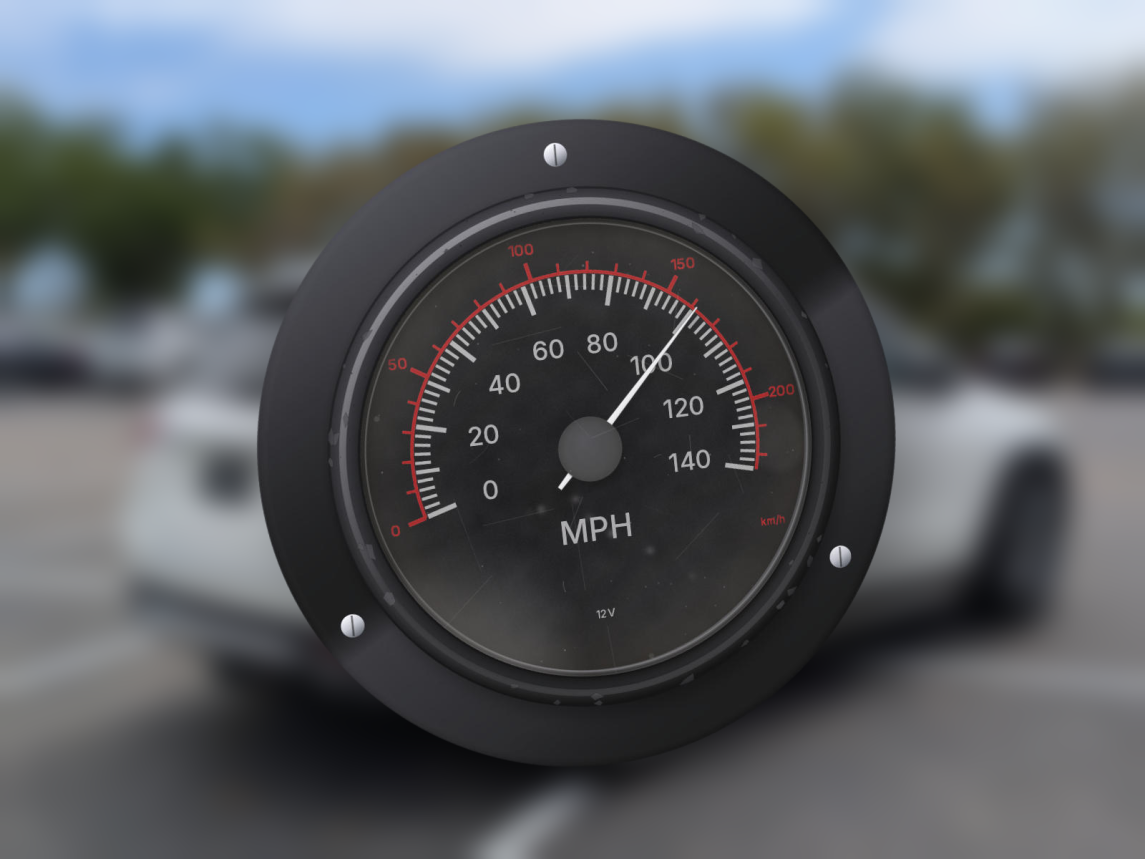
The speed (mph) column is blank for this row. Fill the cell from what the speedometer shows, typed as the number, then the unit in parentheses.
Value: 100 (mph)
